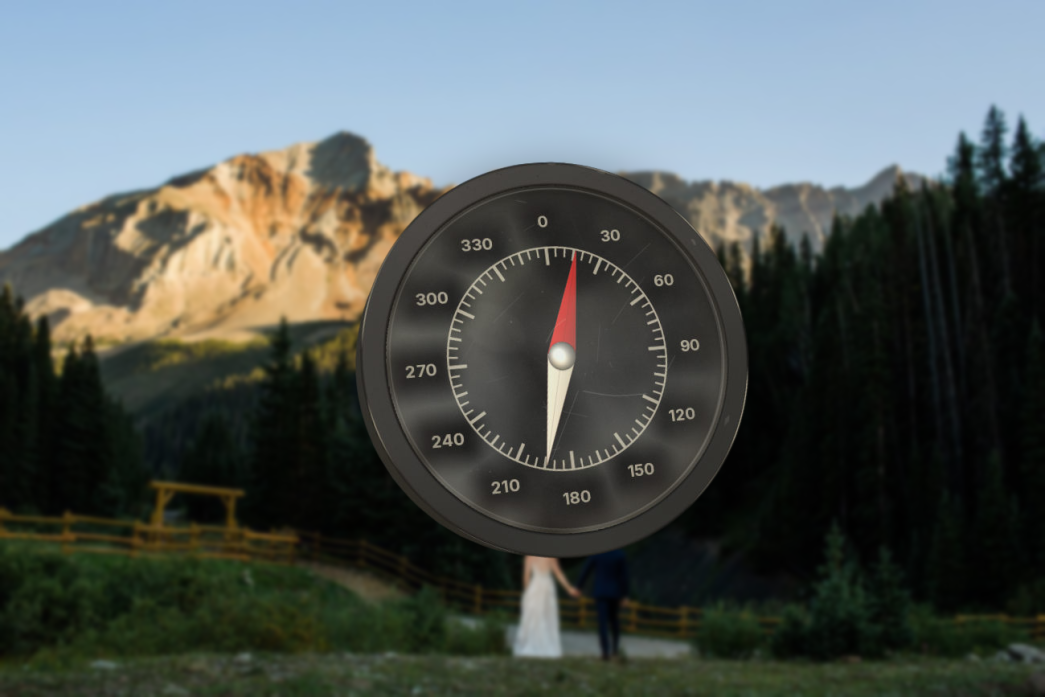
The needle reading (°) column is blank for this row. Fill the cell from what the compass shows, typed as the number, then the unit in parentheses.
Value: 15 (°)
